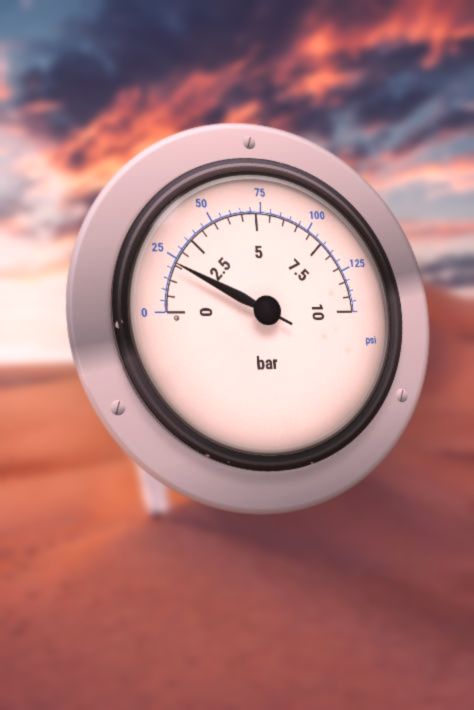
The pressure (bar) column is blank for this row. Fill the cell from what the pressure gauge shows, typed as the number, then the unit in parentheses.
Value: 1.5 (bar)
